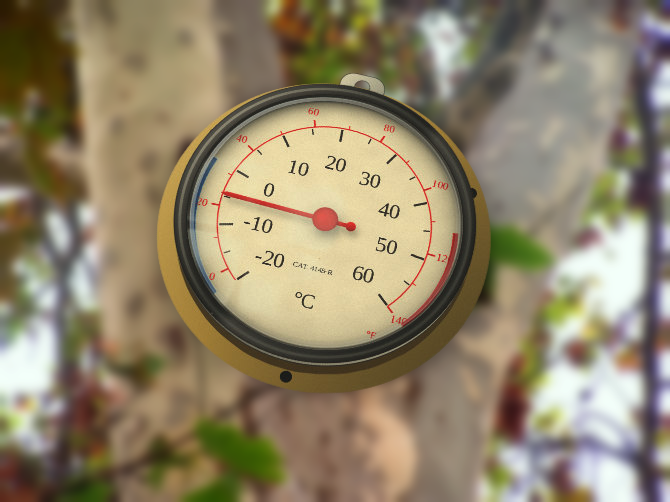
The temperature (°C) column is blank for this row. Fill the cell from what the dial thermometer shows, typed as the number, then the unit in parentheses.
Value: -5 (°C)
